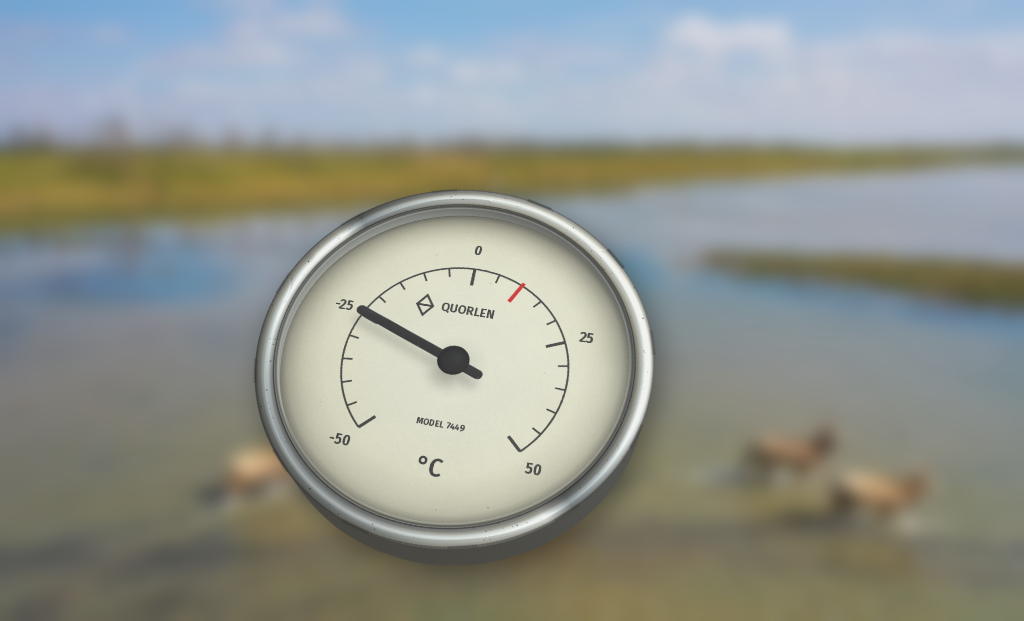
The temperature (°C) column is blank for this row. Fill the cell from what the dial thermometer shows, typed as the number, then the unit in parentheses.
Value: -25 (°C)
